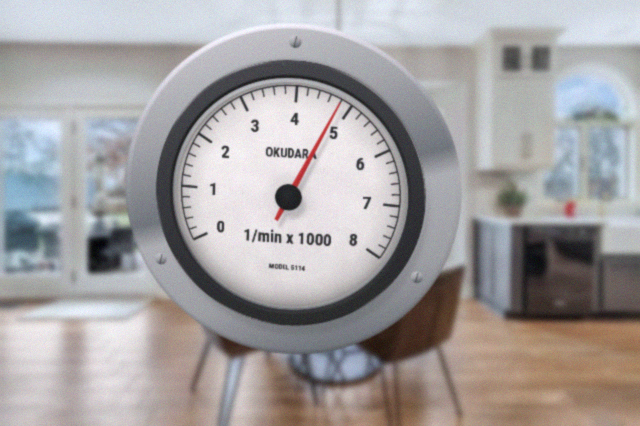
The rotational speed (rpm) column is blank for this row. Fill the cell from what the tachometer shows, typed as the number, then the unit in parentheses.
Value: 4800 (rpm)
